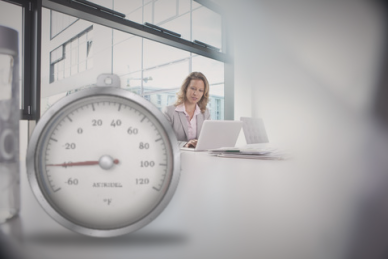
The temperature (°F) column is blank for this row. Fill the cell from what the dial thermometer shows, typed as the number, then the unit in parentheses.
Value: -40 (°F)
